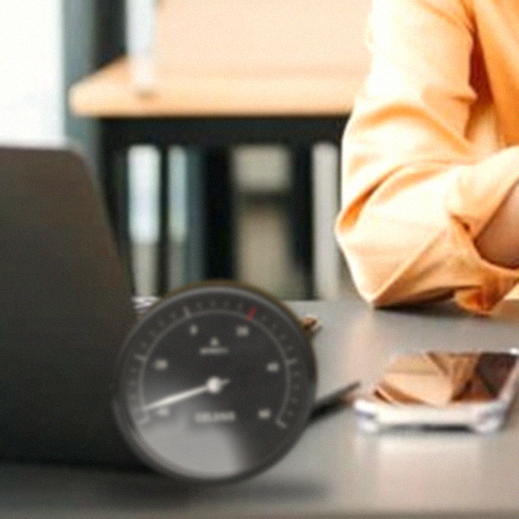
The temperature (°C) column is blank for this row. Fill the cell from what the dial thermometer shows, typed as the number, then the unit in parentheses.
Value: -36 (°C)
